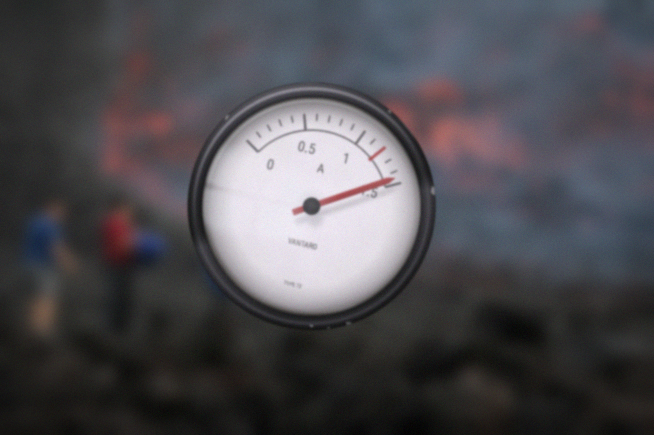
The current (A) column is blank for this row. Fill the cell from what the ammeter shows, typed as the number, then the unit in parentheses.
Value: 1.45 (A)
